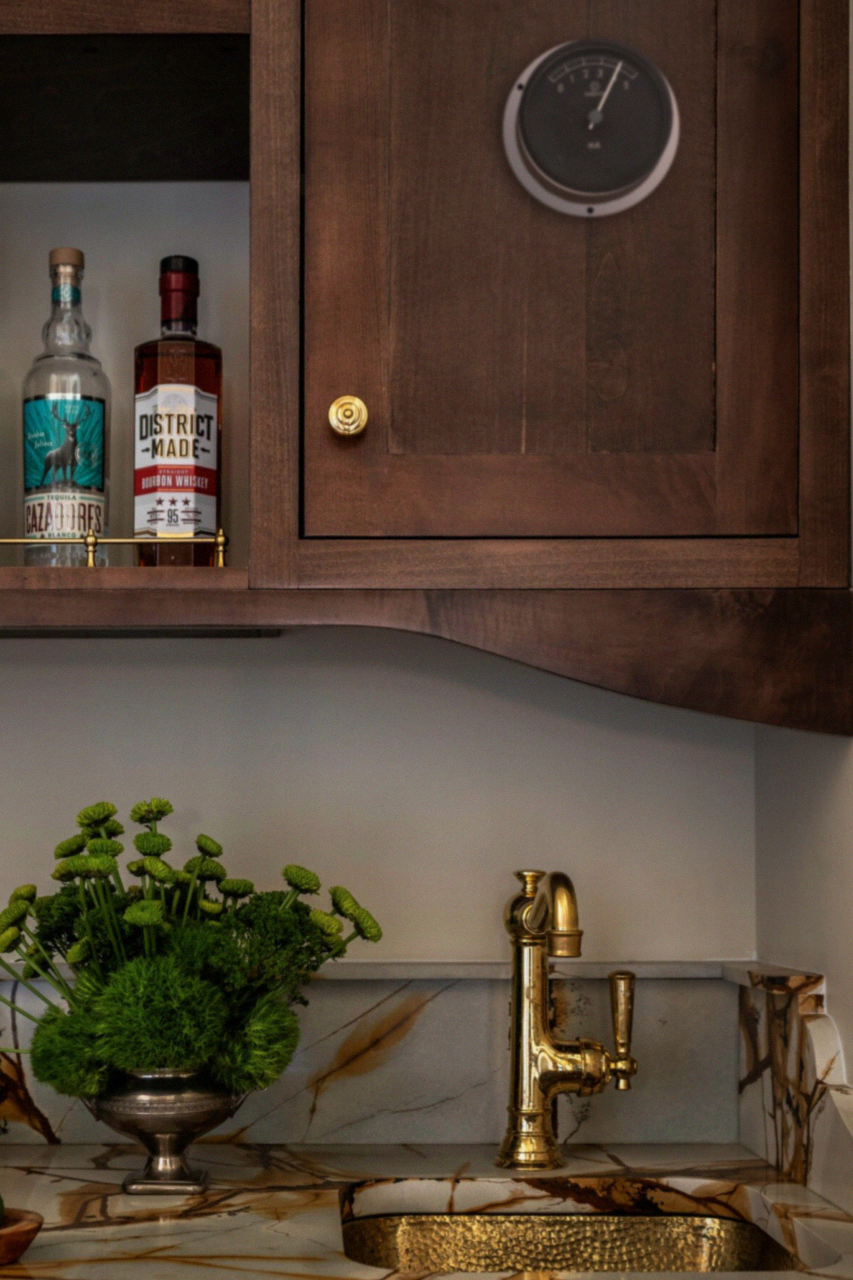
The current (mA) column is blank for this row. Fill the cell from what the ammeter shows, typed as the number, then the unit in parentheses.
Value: 4 (mA)
